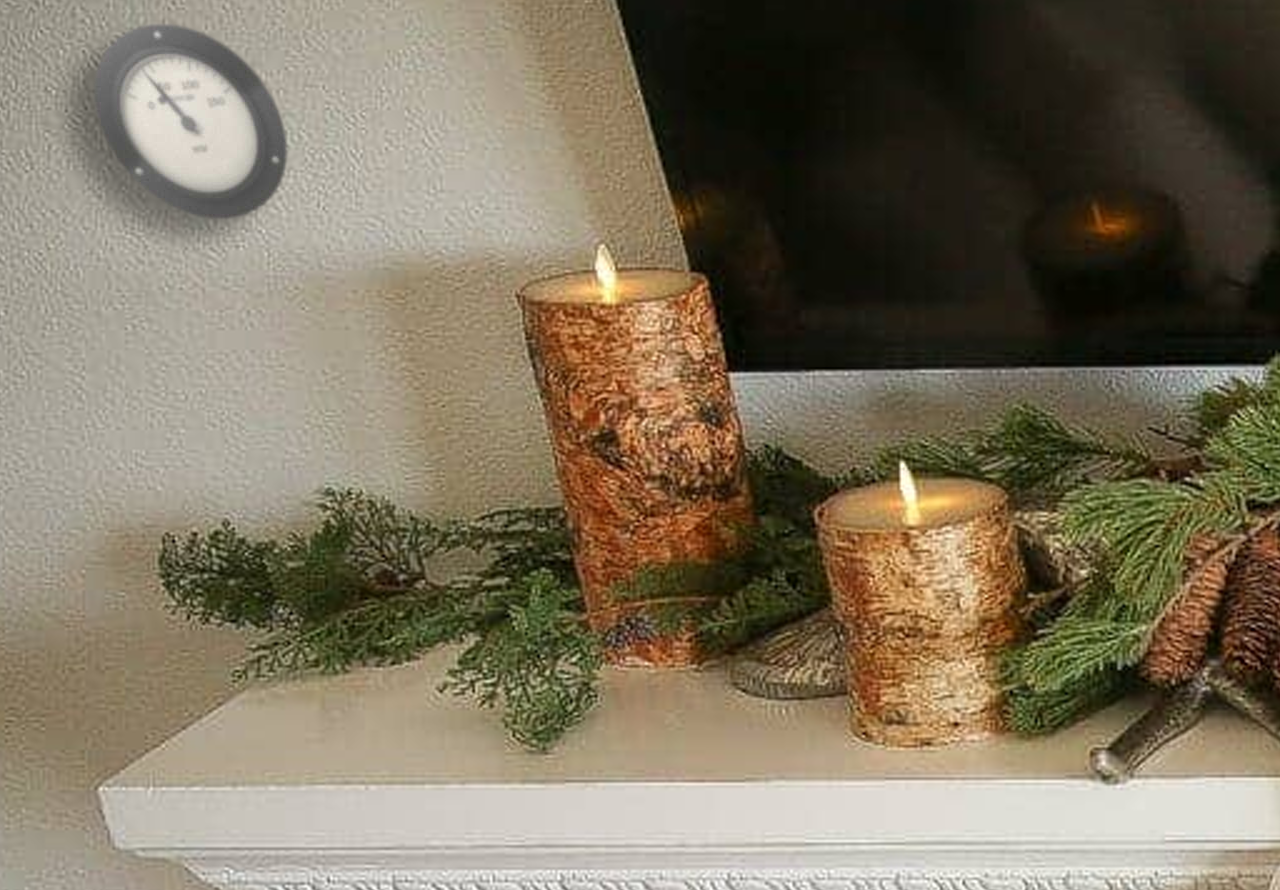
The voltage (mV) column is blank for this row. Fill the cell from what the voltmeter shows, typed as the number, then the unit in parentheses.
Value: 40 (mV)
